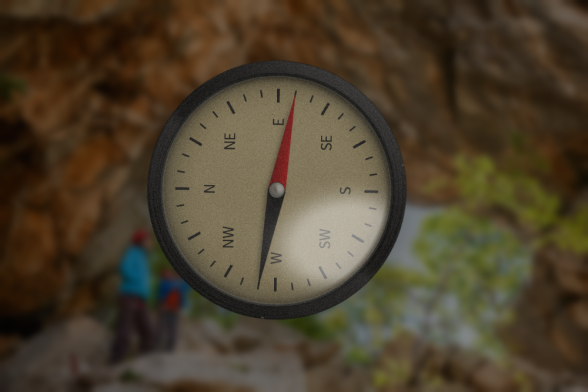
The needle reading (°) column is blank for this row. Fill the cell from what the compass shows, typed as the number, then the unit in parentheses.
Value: 100 (°)
